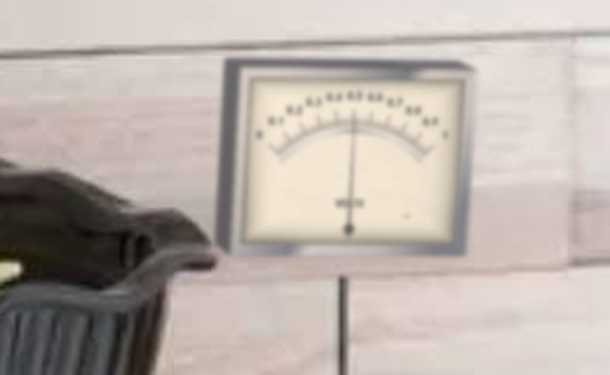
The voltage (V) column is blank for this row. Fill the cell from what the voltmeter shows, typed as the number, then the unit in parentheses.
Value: 0.5 (V)
